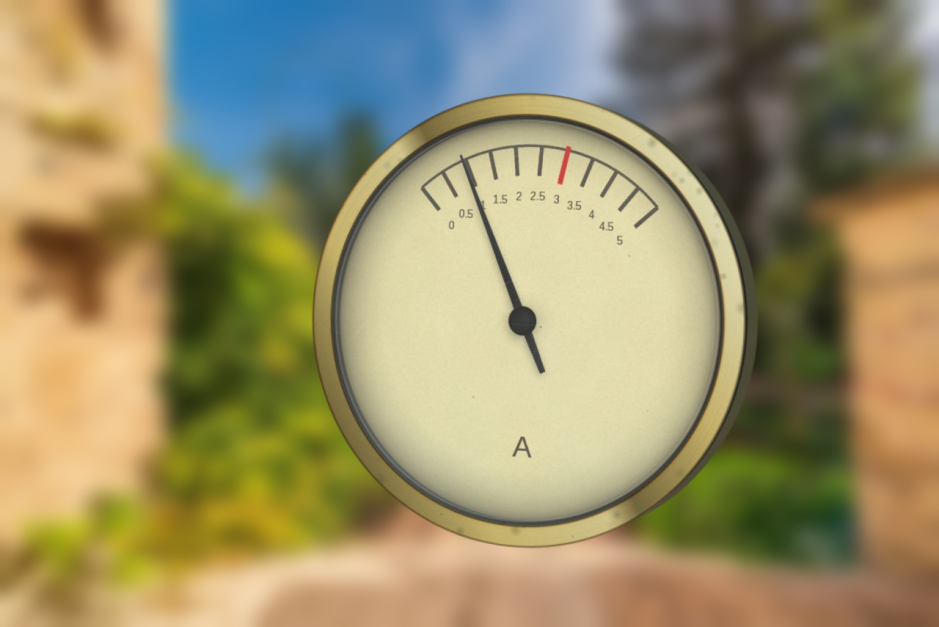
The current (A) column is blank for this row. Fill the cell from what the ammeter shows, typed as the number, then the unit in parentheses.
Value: 1 (A)
